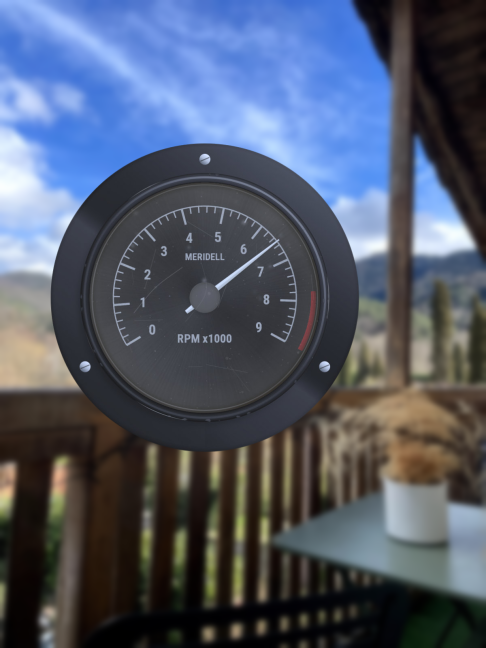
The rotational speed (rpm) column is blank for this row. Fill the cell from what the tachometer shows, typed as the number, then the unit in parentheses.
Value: 6500 (rpm)
